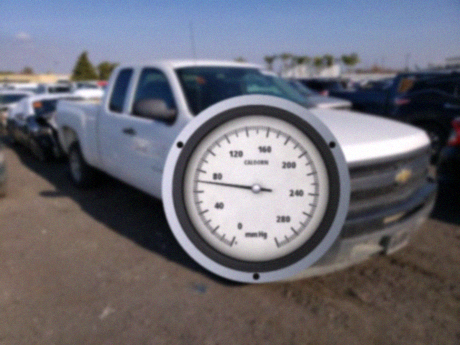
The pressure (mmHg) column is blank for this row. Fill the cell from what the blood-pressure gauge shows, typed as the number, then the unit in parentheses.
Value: 70 (mmHg)
